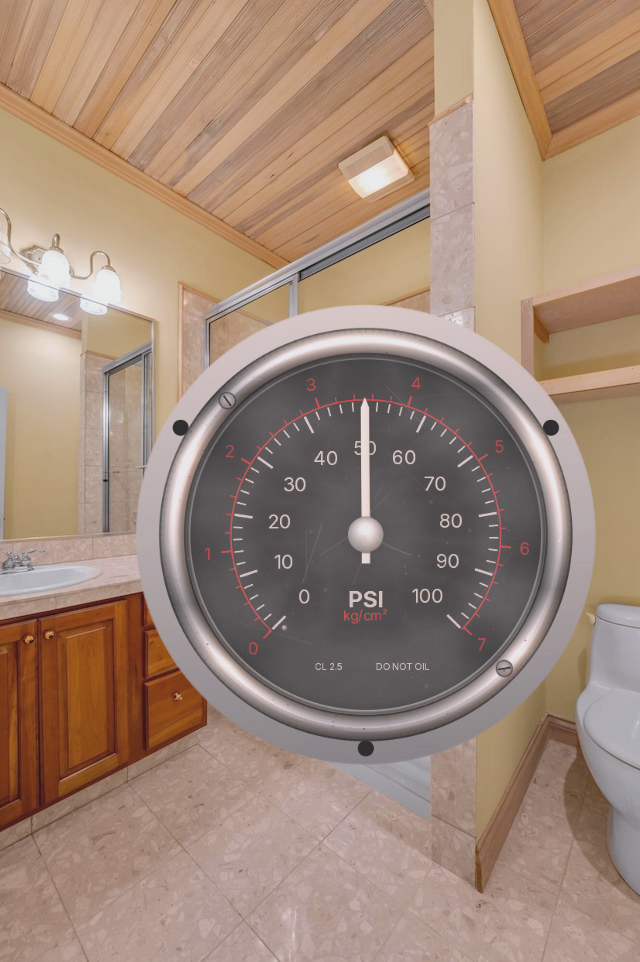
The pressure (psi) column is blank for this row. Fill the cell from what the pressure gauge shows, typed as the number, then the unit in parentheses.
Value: 50 (psi)
